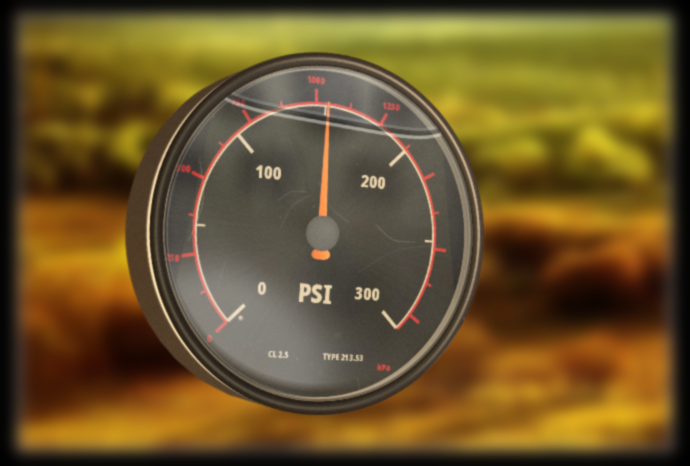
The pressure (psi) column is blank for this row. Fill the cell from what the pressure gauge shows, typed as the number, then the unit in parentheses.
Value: 150 (psi)
